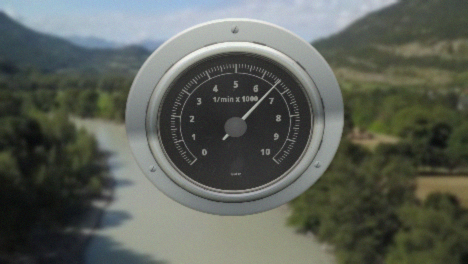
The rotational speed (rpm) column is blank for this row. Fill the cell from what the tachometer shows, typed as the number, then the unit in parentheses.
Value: 6500 (rpm)
